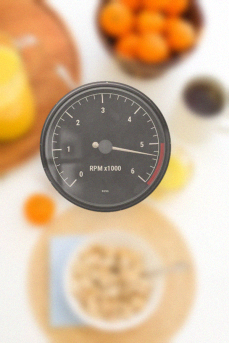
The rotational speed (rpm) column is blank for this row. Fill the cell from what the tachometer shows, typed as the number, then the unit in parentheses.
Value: 5300 (rpm)
